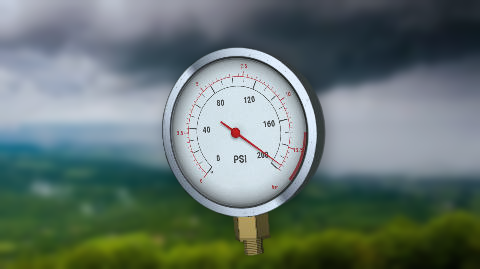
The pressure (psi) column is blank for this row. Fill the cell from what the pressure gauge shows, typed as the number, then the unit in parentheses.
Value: 195 (psi)
